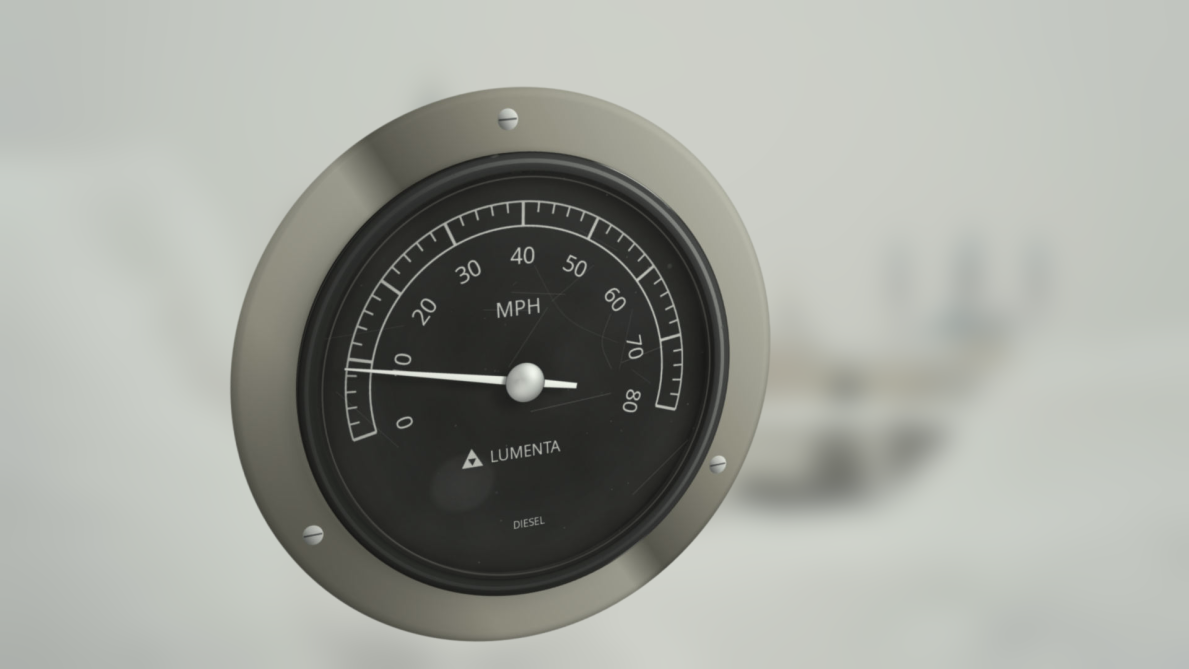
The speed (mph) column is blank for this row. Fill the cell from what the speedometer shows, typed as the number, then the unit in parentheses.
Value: 9 (mph)
